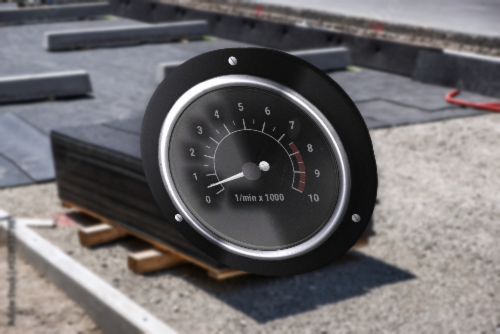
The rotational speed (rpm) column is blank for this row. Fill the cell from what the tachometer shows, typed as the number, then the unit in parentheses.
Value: 500 (rpm)
